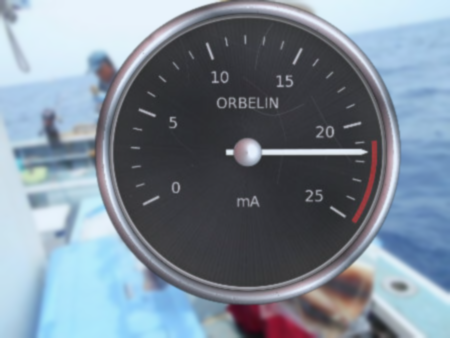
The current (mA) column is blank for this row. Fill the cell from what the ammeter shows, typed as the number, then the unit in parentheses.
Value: 21.5 (mA)
